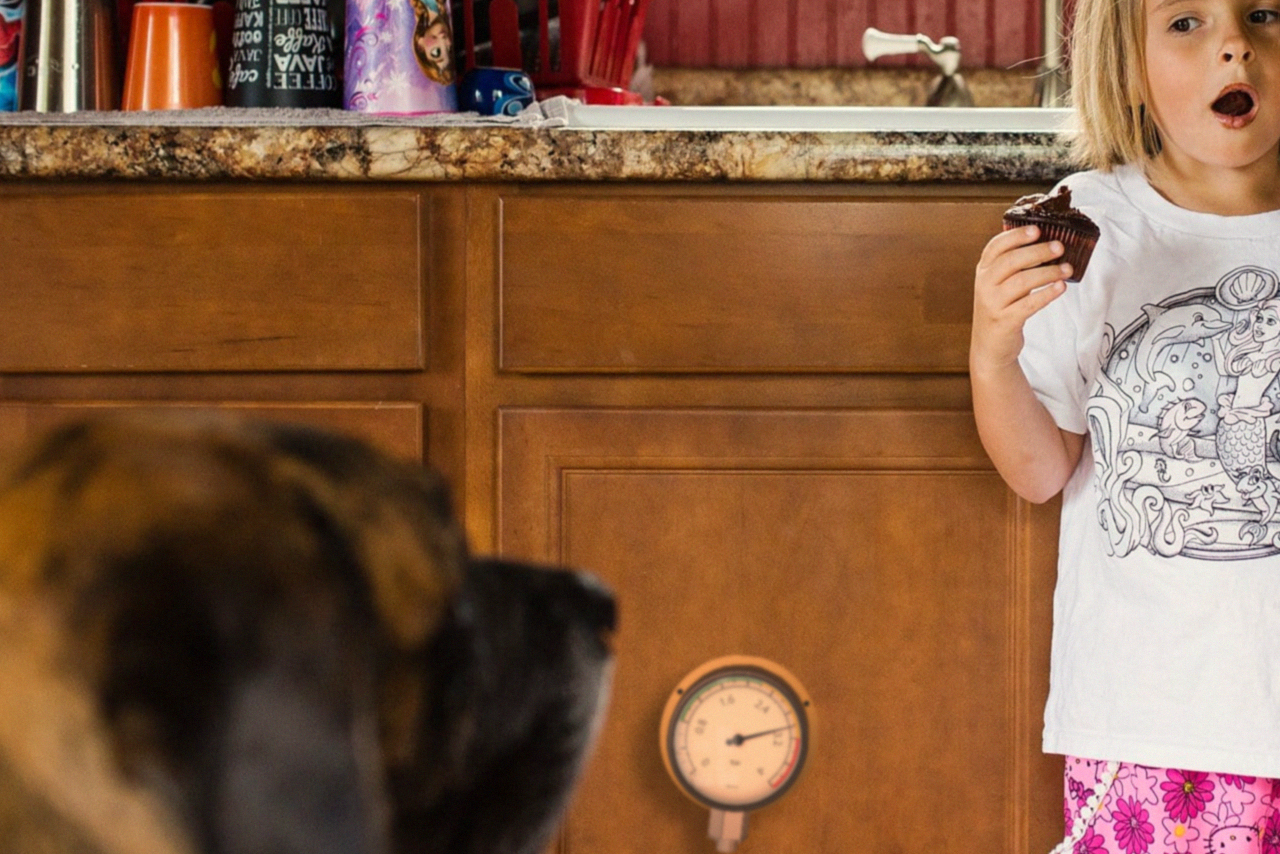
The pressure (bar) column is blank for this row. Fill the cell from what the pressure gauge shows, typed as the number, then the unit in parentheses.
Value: 3 (bar)
